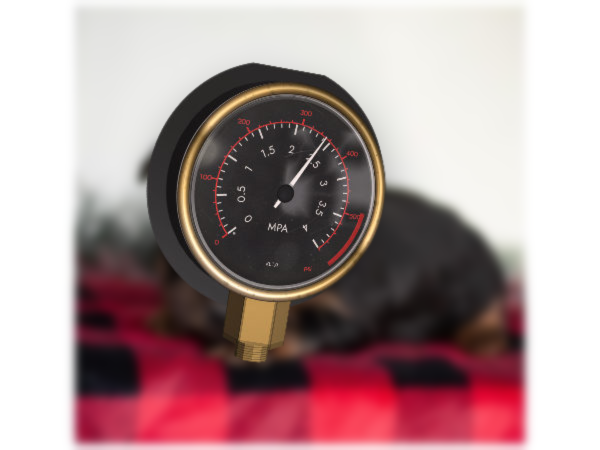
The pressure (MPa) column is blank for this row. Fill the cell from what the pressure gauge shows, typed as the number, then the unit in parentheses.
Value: 2.4 (MPa)
